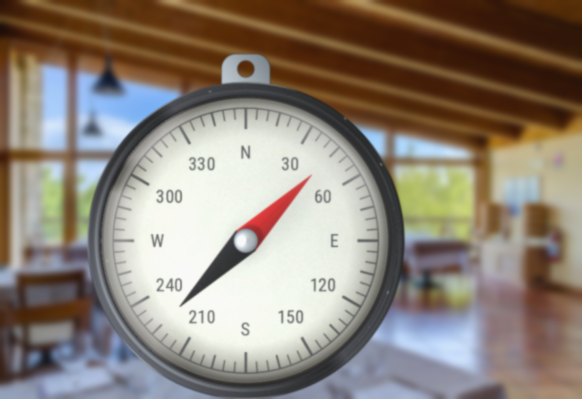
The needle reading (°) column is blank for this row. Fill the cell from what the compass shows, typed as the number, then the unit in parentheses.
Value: 45 (°)
